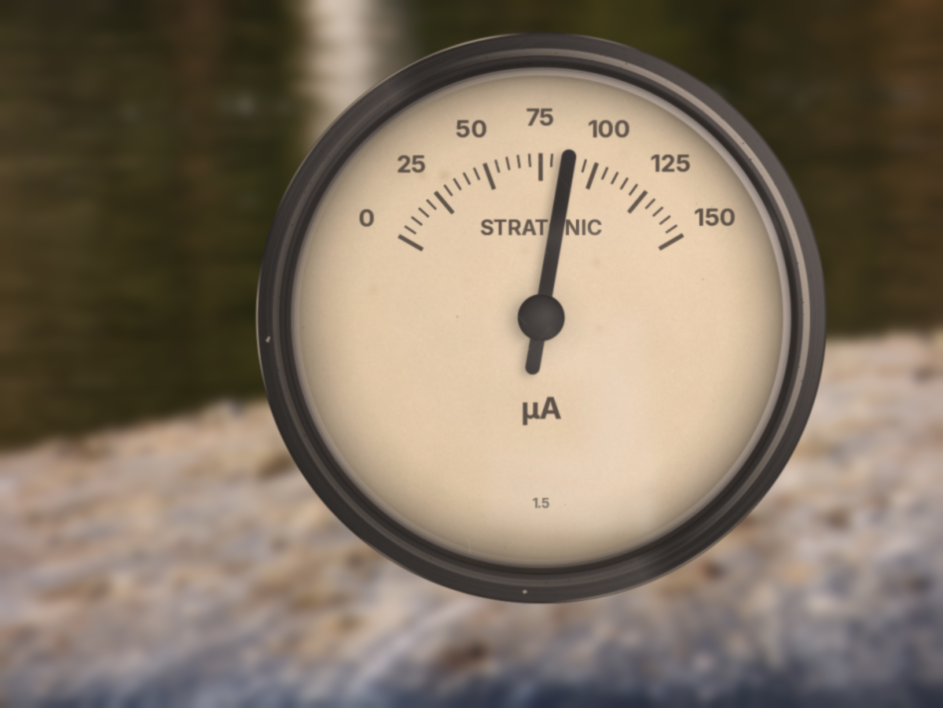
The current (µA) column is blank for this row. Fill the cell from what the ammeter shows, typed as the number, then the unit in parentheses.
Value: 87.5 (µA)
